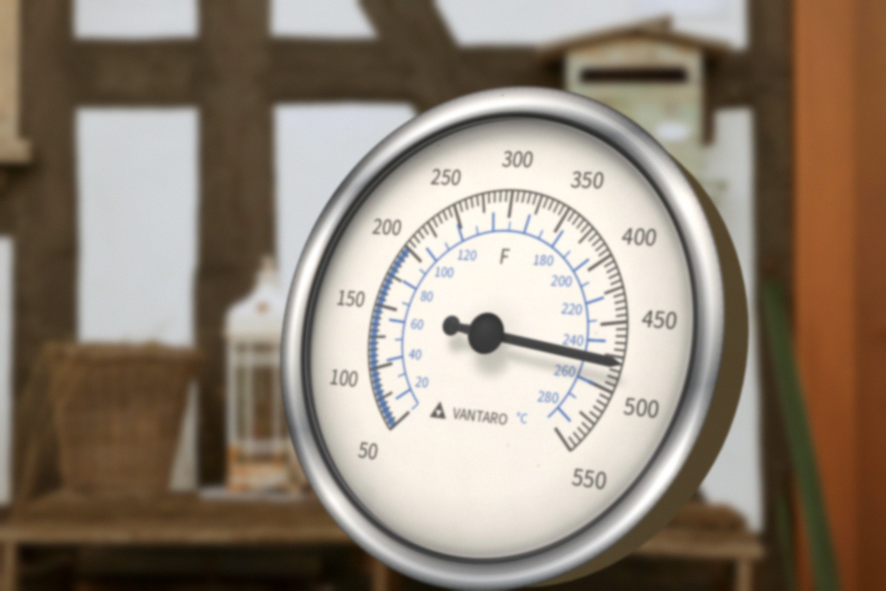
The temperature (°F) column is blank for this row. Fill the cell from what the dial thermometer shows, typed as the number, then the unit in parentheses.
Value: 480 (°F)
